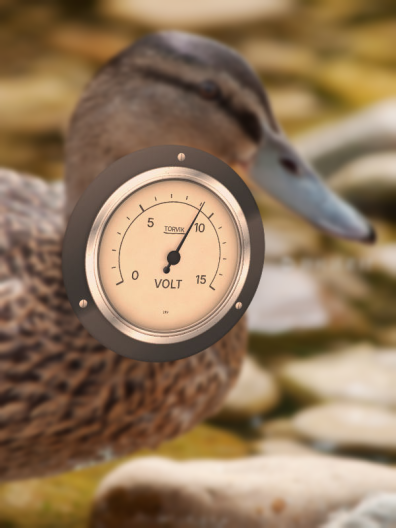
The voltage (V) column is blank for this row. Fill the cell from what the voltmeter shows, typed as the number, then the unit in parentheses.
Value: 9 (V)
